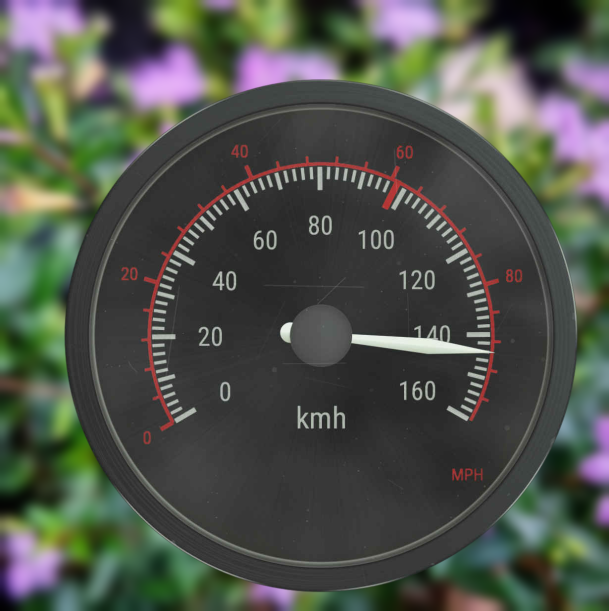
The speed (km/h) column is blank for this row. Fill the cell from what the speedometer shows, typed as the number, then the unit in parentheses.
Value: 144 (km/h)
